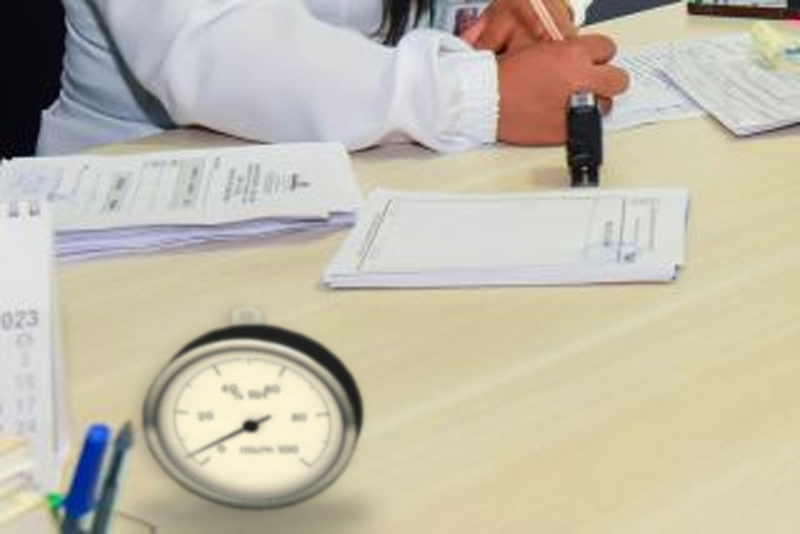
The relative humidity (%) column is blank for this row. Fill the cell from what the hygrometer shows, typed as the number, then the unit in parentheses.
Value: 5 (%)
